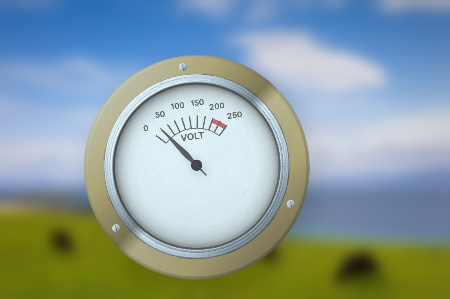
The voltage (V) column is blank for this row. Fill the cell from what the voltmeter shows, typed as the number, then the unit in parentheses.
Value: 25 (V)
